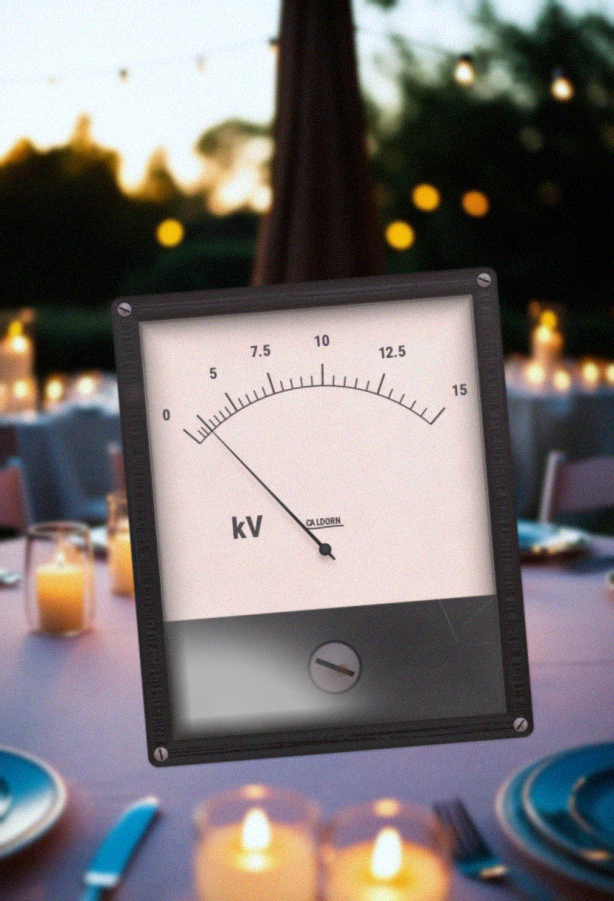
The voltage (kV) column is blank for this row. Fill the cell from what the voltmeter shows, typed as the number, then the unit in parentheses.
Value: 2.5 (kV)
